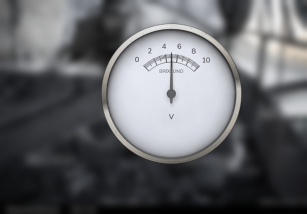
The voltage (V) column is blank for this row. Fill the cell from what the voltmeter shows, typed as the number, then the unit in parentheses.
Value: 5 (V)
